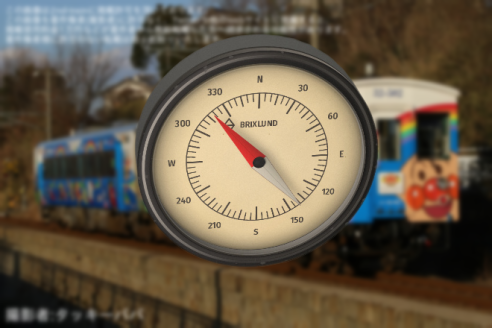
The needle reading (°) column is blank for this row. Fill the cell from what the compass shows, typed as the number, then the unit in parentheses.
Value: 320 (°)
